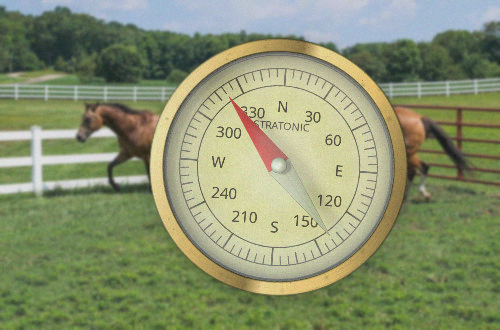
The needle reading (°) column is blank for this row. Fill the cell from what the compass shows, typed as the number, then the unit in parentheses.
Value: 320 (°)
